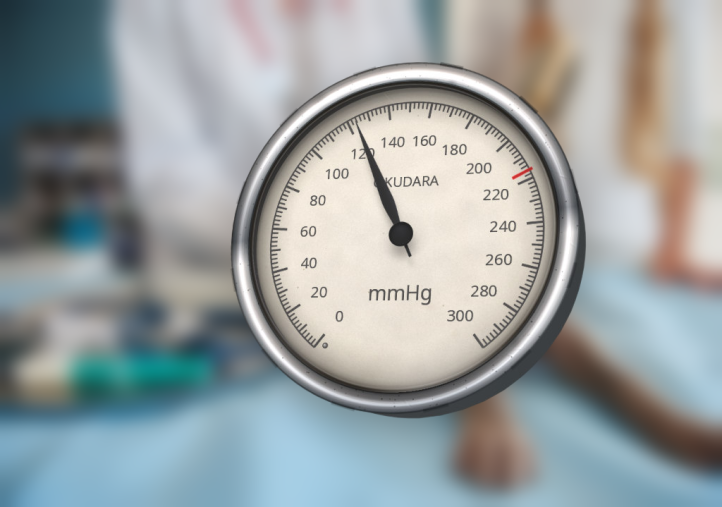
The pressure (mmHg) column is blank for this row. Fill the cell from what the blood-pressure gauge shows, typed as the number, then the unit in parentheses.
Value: 124 (mmHg)
